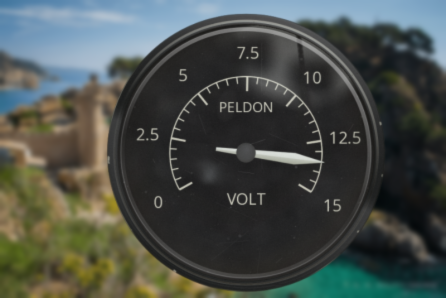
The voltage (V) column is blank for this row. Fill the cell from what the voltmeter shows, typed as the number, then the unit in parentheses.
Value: 13.5 (V)
